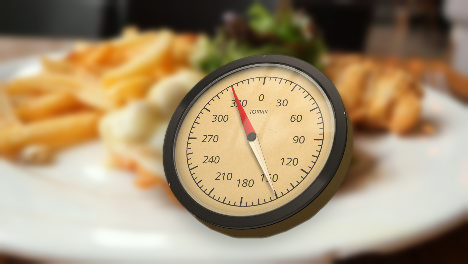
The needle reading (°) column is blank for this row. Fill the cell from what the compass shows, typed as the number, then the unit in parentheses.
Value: 330 (°)
